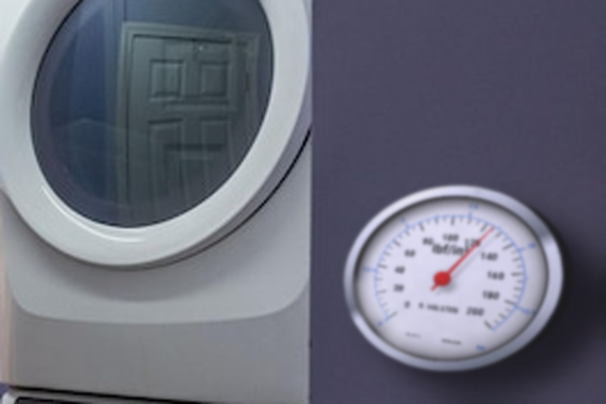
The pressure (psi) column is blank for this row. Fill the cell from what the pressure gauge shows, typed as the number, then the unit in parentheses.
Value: 125 (psi)
